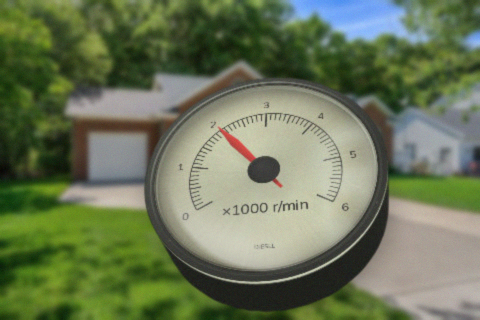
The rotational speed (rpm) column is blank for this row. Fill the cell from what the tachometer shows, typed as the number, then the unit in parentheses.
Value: 2000 (rpm)
